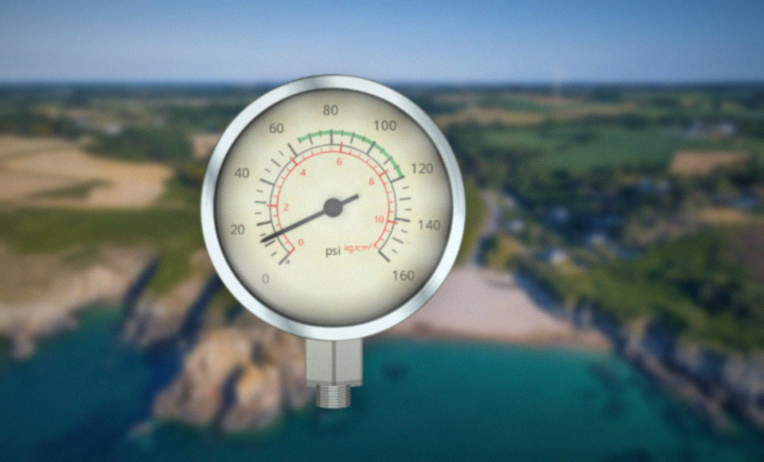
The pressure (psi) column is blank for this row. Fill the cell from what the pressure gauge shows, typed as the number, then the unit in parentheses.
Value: 12.5 (psi)
